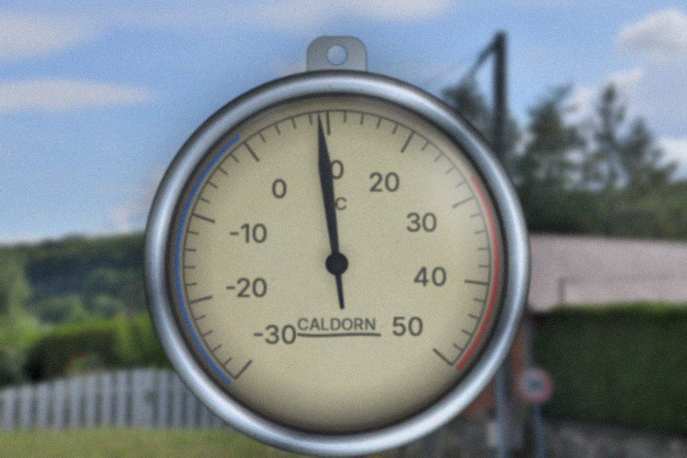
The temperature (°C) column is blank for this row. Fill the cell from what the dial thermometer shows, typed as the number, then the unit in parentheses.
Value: 9 (°C)
